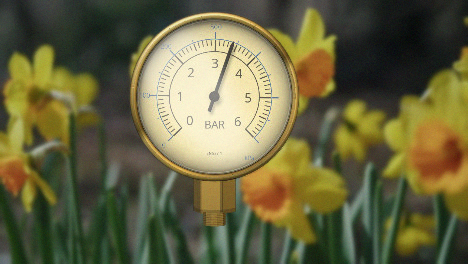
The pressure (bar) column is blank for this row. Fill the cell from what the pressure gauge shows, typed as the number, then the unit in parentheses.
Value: 3.4 (bar)
